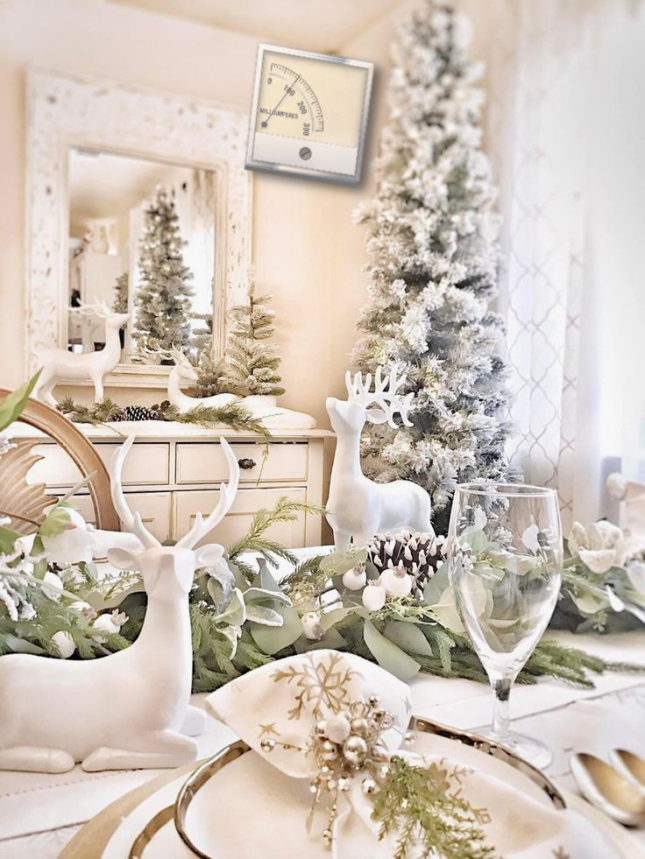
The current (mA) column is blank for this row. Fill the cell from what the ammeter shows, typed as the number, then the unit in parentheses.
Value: 100 (mA)
